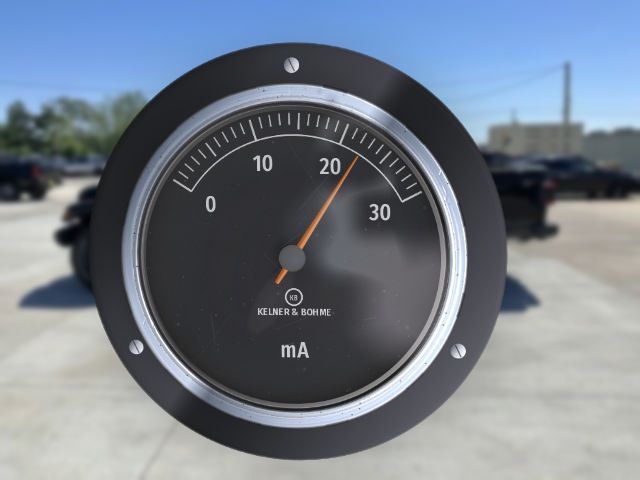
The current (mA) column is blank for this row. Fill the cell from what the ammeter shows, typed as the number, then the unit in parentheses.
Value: 22.5 (mA)
